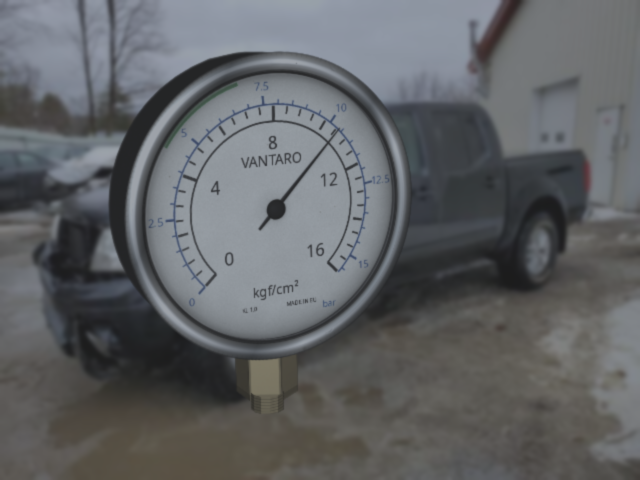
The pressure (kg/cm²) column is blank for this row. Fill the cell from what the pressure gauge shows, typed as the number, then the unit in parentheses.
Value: 10.5 (kg/cm²)
